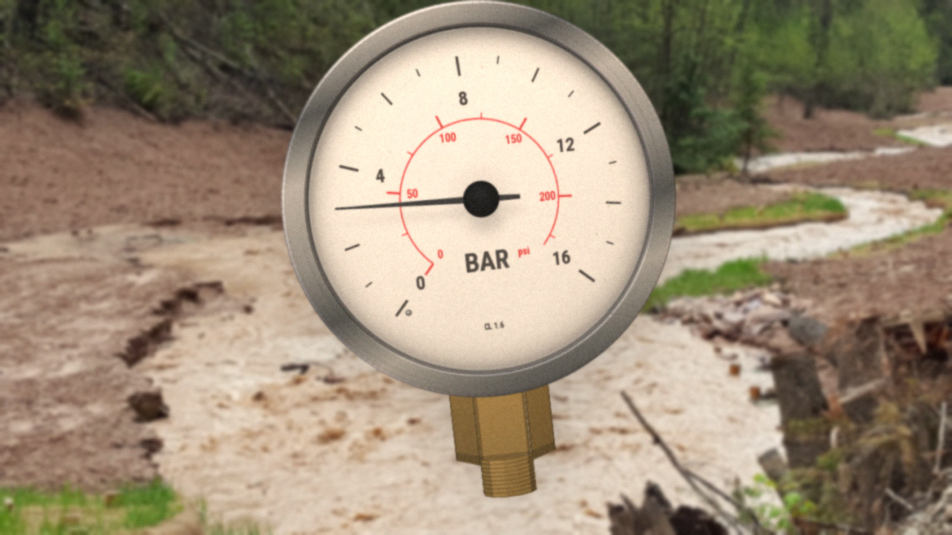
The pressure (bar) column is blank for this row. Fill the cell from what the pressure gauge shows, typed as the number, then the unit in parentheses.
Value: 3 (bar)
